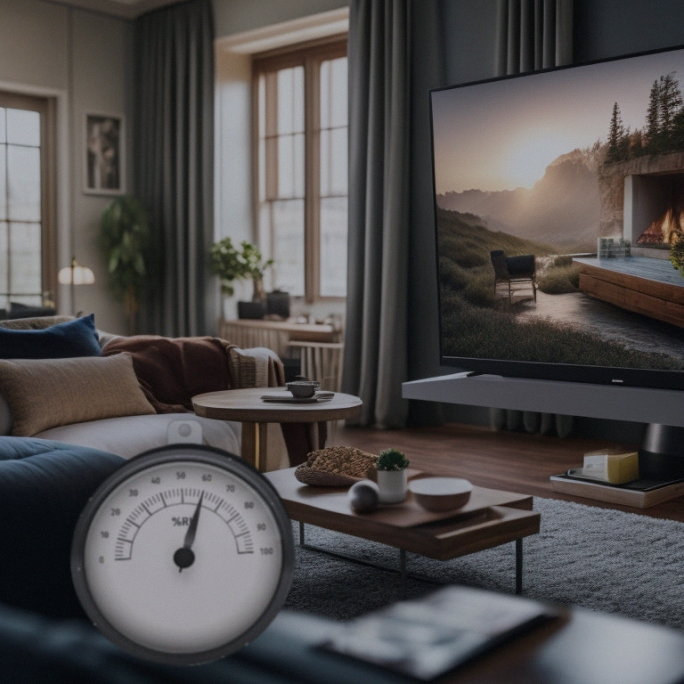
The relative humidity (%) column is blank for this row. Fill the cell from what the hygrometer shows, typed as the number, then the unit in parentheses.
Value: 60 (%)
